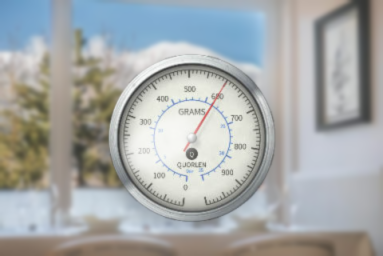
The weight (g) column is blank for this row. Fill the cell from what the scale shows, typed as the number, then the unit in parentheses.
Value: 600 (g)
